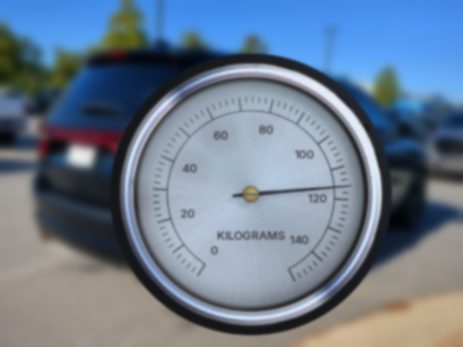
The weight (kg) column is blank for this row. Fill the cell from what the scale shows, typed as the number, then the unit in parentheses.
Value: 116 (kg)
